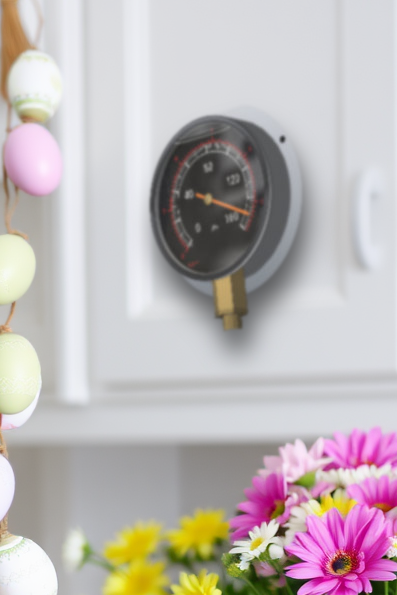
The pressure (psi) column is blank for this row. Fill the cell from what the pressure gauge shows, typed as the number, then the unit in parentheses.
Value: 150 (psi)
